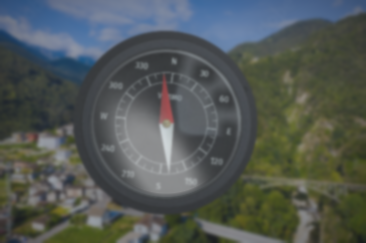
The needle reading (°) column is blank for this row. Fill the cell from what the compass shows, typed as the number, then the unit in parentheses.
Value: 350 (°)
